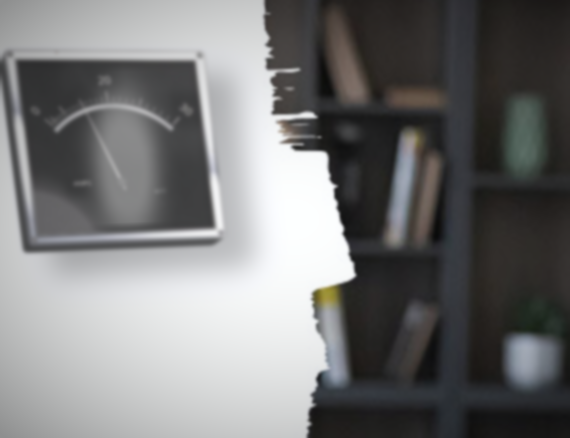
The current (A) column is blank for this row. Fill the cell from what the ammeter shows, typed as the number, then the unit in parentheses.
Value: 15 (A)
